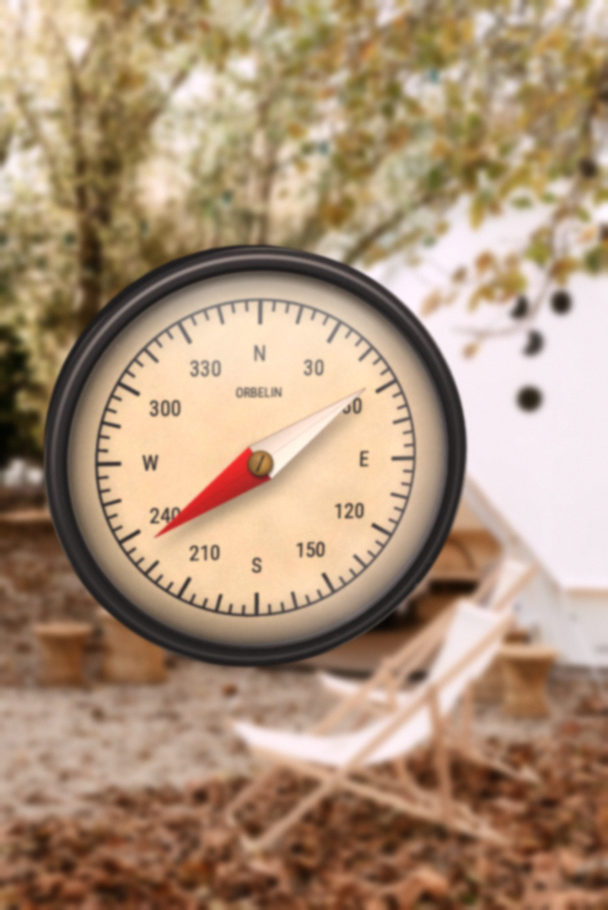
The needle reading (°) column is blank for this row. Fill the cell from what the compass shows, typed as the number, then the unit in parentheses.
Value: 235 (°)
